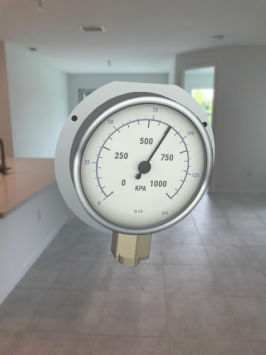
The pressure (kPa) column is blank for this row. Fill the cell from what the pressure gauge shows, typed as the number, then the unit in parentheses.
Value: 600 (kPa)
